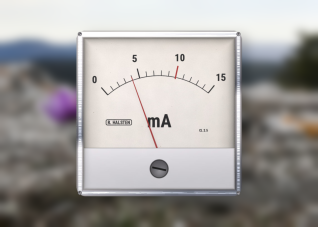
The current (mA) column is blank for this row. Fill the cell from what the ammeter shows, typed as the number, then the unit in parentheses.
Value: 4 (mA)
